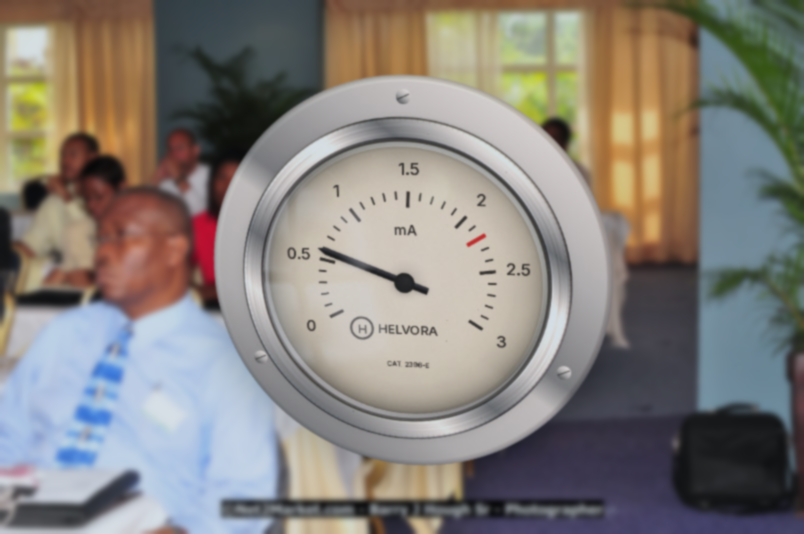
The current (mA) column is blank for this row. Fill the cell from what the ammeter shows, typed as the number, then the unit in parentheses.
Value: 0.6 (mA)
